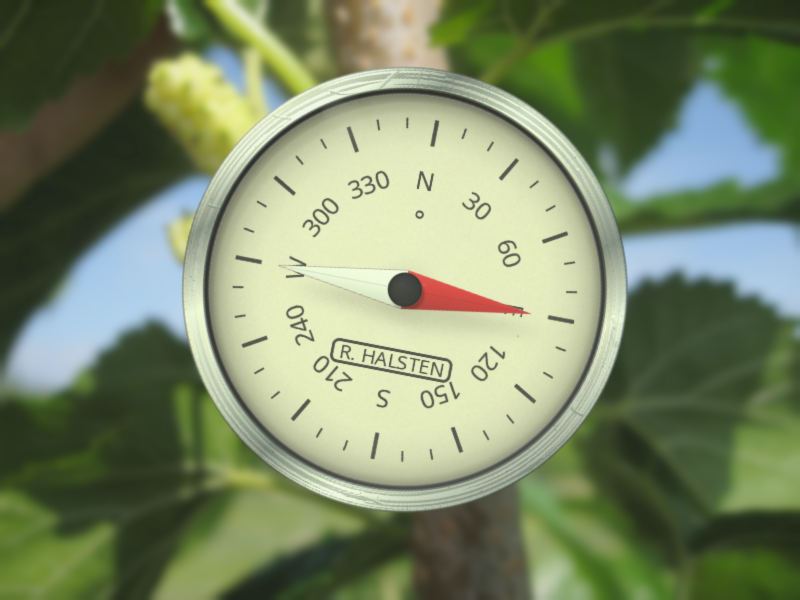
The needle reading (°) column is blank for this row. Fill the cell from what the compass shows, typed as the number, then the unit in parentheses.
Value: 90 (°)
